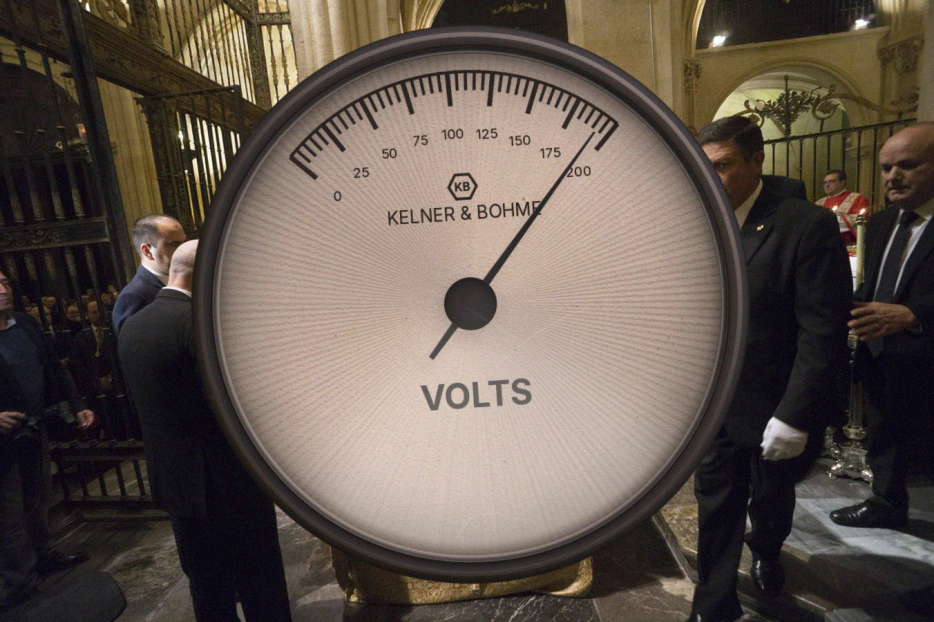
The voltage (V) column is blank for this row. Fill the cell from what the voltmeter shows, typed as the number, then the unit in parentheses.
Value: 192.5 (V)
